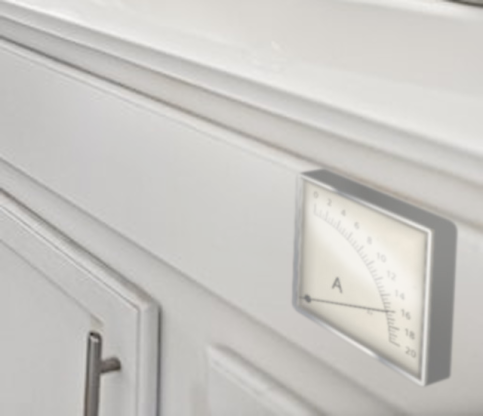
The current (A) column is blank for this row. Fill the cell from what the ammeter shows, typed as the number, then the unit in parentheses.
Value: 16 (A)
